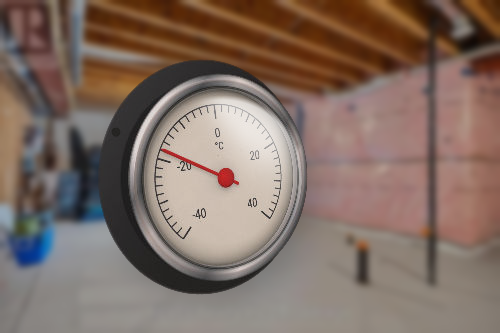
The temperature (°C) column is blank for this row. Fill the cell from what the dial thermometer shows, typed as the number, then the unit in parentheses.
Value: -18 (°C)
